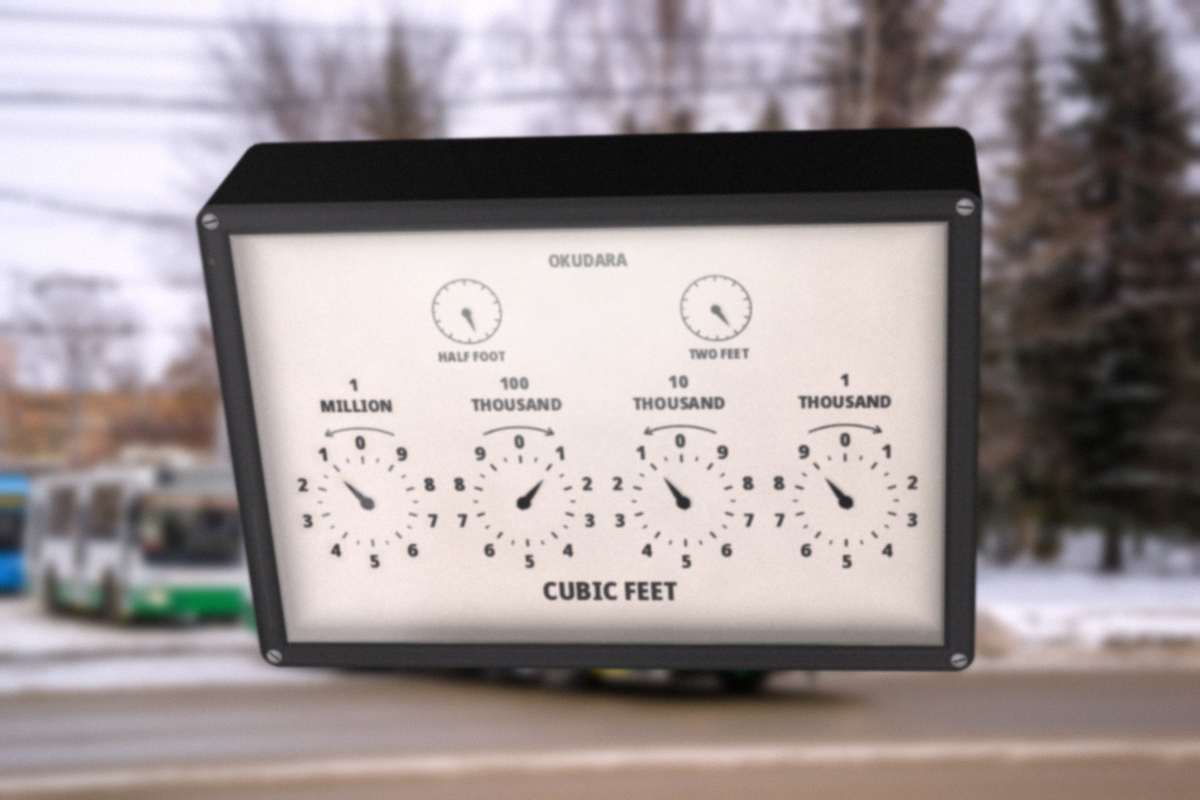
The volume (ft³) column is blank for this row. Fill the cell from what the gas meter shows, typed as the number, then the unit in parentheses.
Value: 110900 (ft³)
